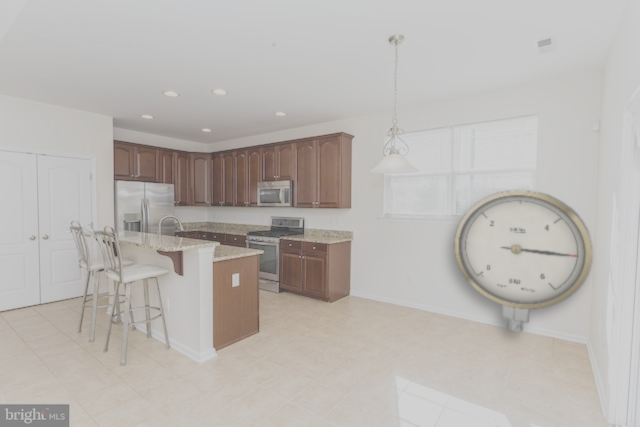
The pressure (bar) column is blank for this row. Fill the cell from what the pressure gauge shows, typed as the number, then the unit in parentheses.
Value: 5 (bar)
